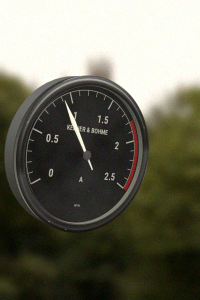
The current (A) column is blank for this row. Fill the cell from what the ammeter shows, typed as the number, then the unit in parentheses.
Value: 0.9 (A)
